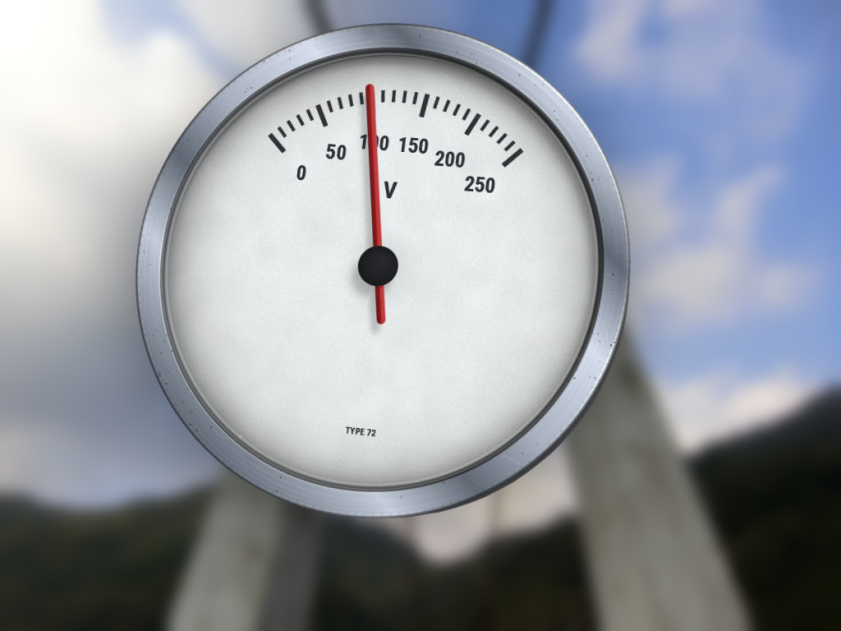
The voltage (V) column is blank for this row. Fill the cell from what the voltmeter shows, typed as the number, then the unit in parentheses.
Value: 100 (V)
